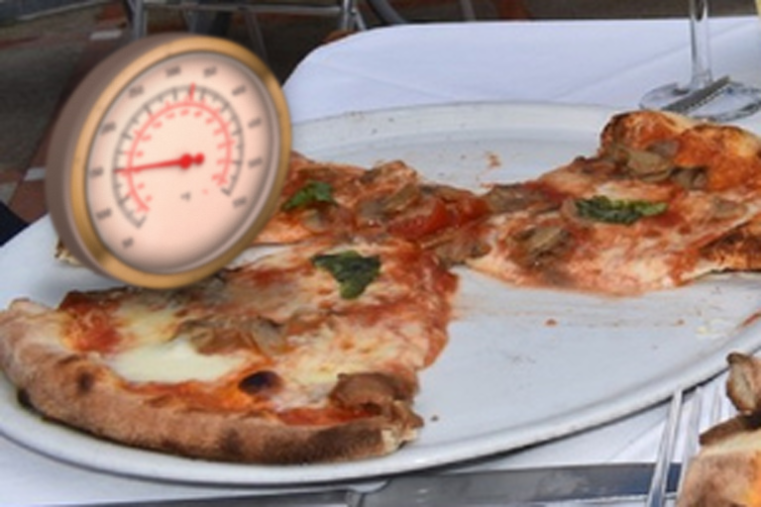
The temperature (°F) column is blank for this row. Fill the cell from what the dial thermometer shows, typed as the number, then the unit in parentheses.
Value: 150 (°F)
